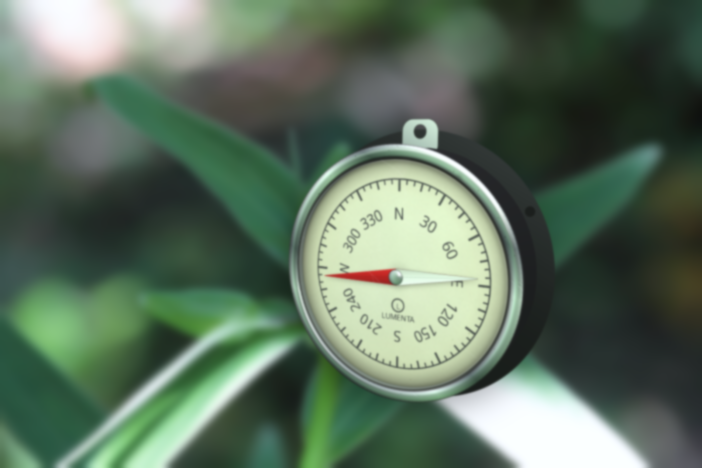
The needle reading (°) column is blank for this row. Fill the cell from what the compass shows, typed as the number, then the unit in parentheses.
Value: 265 (°)
